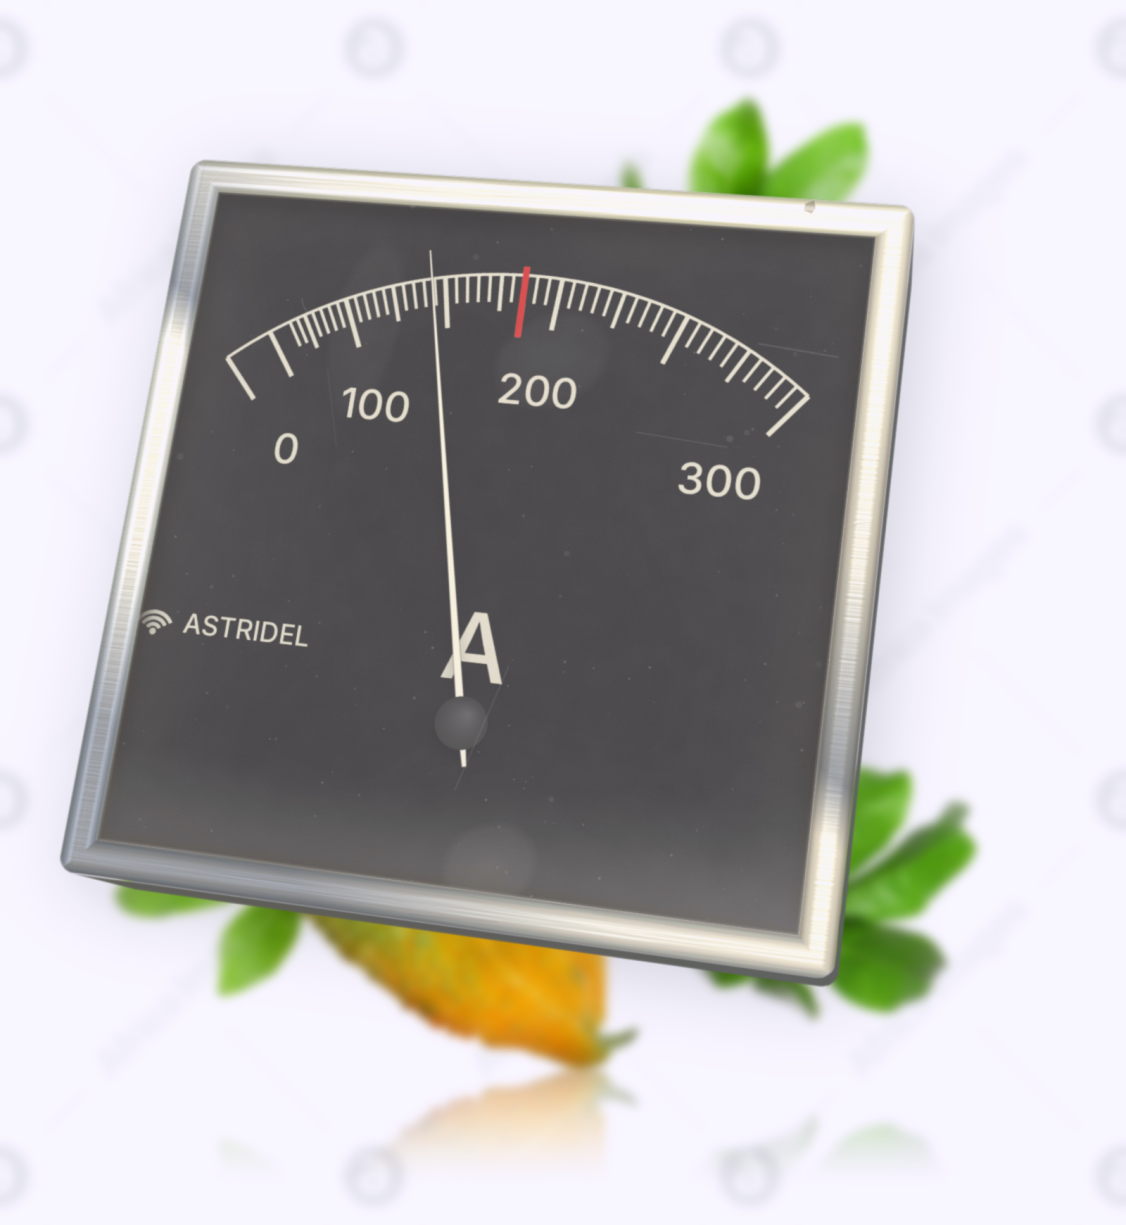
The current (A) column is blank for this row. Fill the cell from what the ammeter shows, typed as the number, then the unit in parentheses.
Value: 145 (A)
